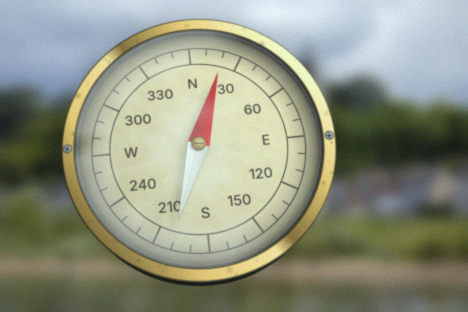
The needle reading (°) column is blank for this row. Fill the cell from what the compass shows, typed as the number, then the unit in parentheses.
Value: 20 (°)
